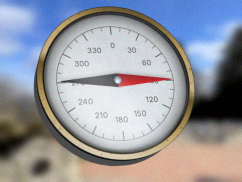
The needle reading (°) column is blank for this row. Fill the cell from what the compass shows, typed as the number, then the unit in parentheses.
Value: 90 (°)
